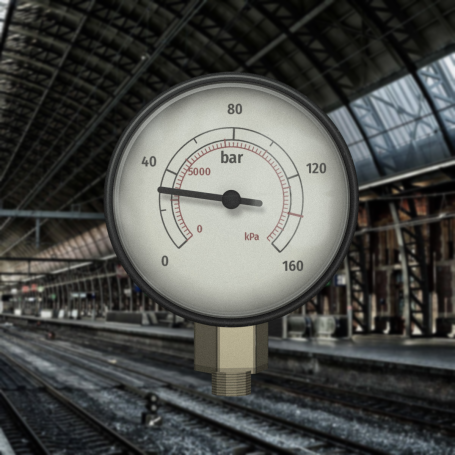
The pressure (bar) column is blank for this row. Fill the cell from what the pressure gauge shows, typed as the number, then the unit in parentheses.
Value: 30 (bar)
